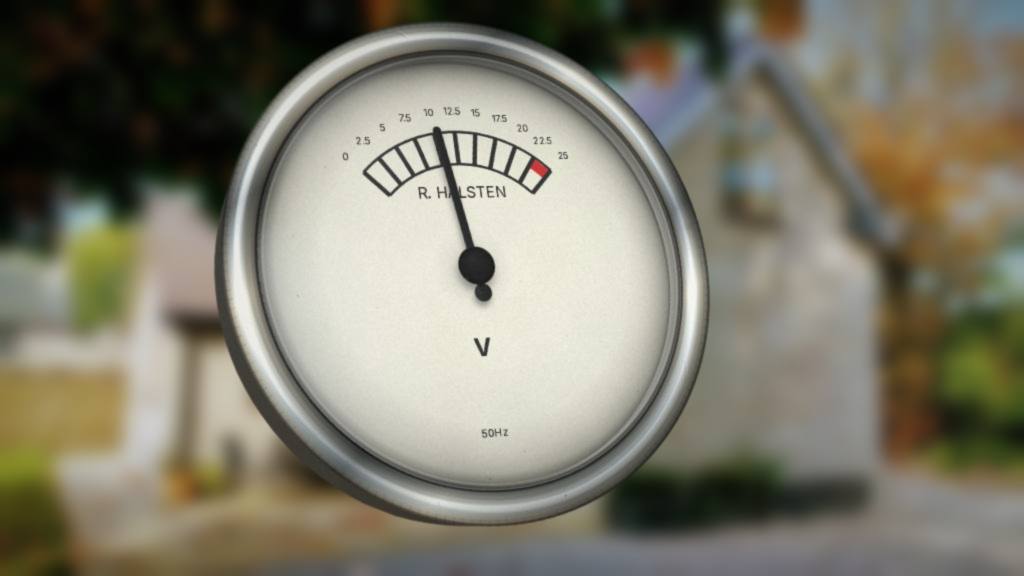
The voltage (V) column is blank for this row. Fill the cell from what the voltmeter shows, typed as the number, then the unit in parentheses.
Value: 10 (V)
